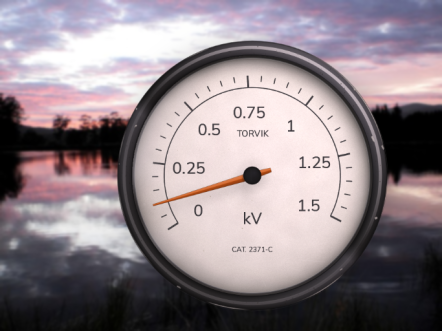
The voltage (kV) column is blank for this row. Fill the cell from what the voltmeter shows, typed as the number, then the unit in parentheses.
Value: 0.1 (kV)
